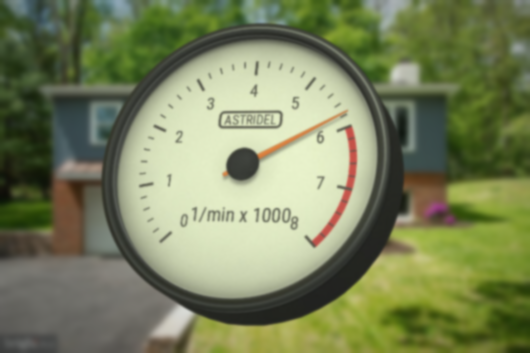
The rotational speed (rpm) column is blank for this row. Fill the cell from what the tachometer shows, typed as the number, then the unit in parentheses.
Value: 5800 (rpm)
